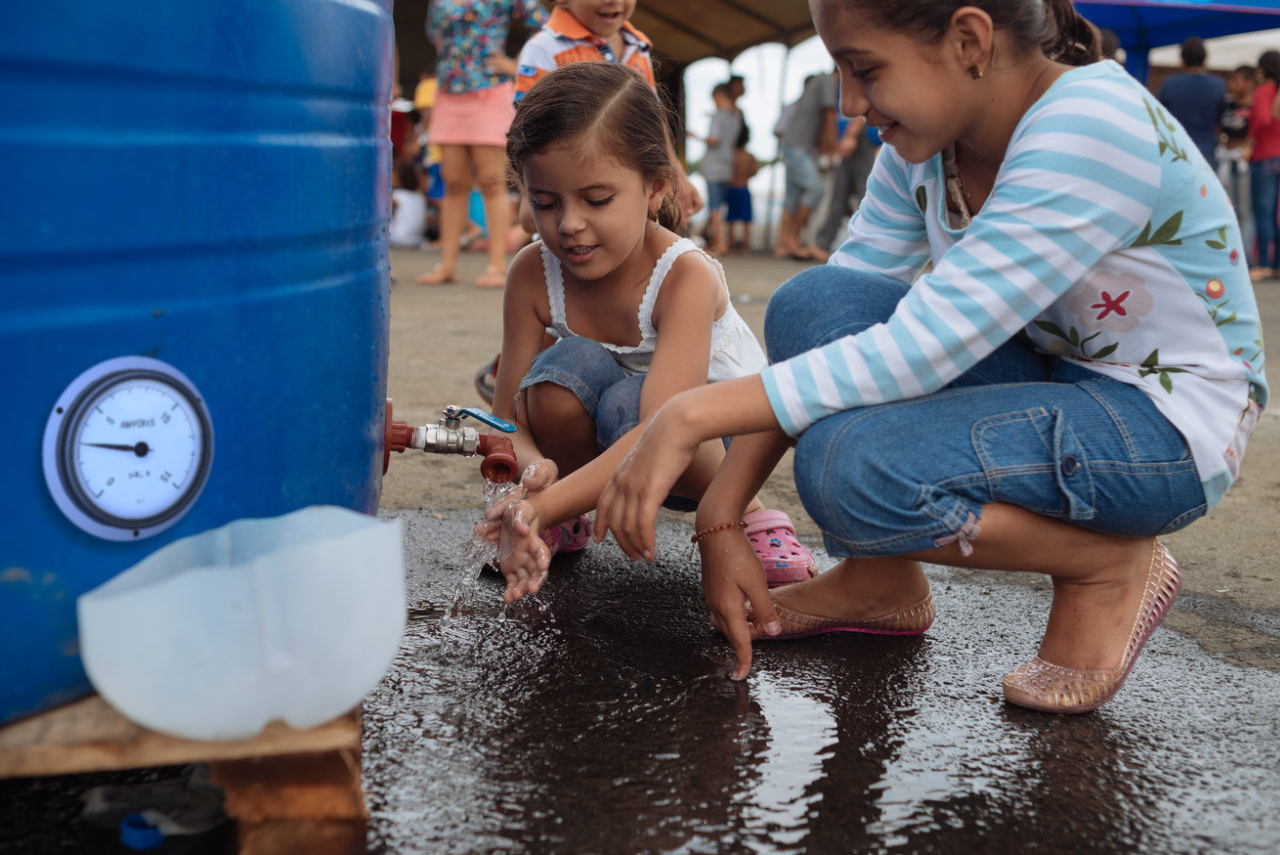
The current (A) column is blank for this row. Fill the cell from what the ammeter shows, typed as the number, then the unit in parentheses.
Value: 3 (A)
